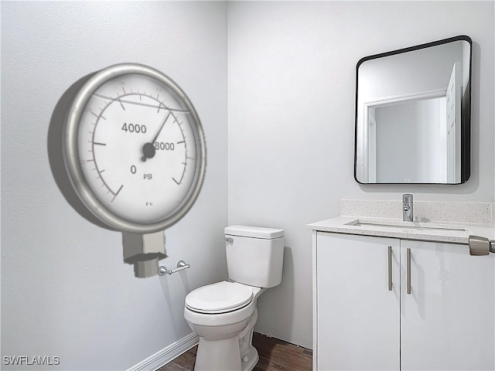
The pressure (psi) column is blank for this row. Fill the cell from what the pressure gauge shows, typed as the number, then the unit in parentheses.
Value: 6500 (psi)
